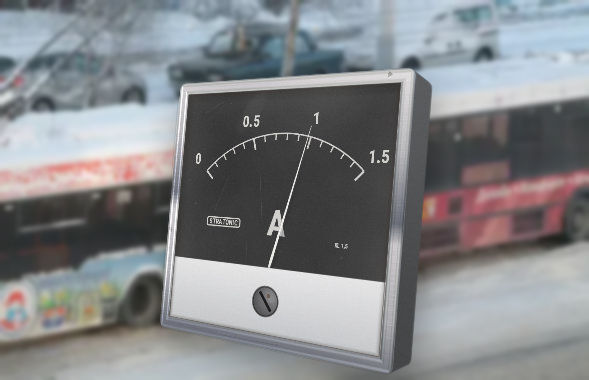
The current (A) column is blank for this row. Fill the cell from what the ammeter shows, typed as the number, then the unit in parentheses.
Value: 1 (A)
